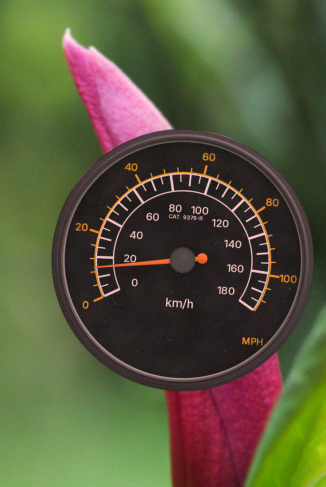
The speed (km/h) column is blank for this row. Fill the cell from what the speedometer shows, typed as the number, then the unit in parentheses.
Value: 15 (km/h)
